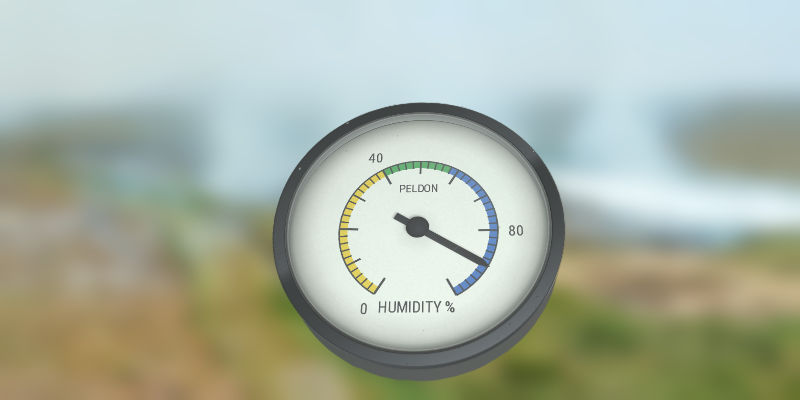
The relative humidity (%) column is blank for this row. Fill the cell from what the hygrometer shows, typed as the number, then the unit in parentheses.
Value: 90 (%)
